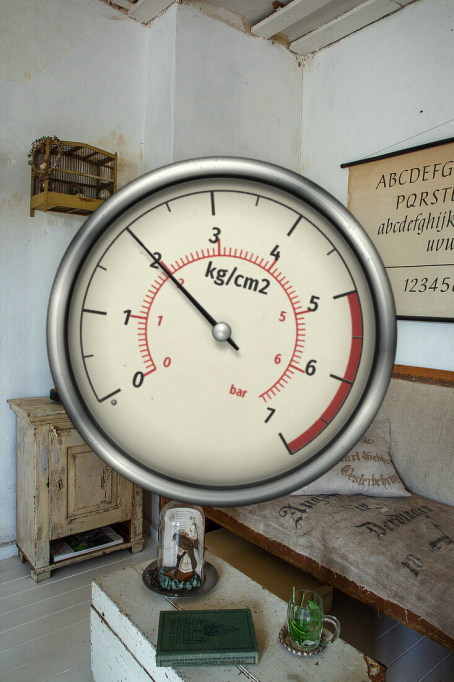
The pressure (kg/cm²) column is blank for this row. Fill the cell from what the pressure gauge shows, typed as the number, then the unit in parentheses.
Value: 2 (kg/cm²)
